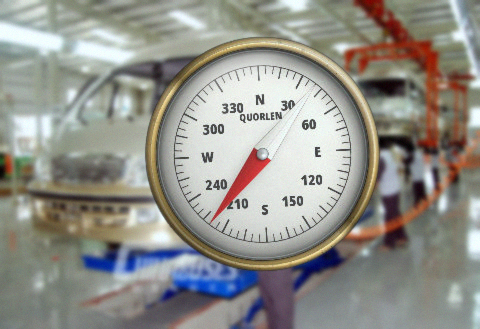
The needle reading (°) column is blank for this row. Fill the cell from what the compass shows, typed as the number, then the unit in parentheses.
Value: 220 (°)
